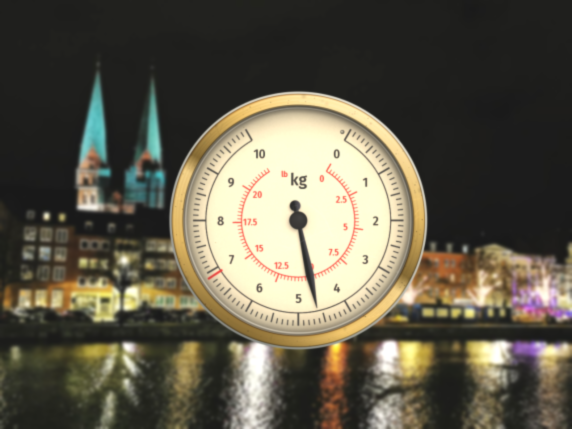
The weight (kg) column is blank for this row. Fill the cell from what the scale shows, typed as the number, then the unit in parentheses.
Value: 4.6 (kg)
